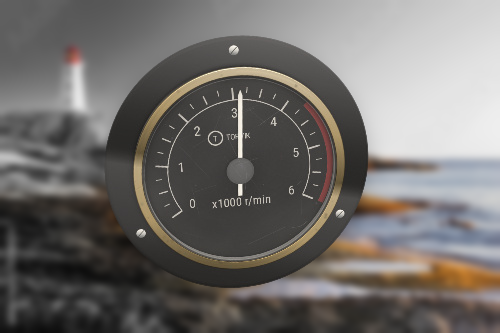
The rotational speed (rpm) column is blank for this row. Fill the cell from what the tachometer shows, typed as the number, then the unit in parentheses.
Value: 3125 (rpm)
